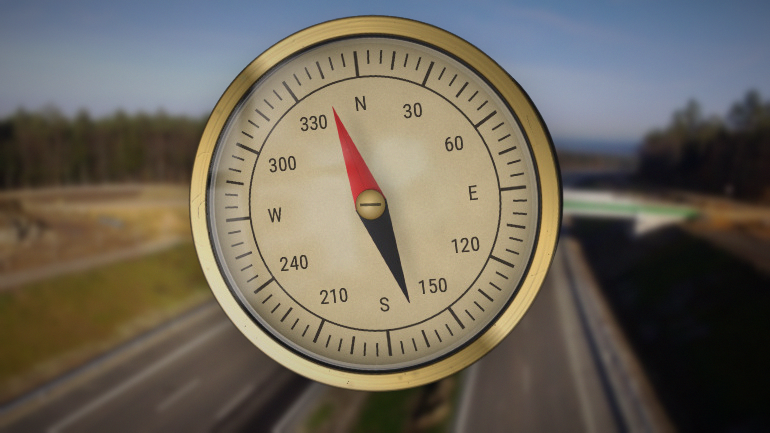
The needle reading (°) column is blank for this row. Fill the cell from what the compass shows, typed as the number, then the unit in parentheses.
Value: 345 (°)
